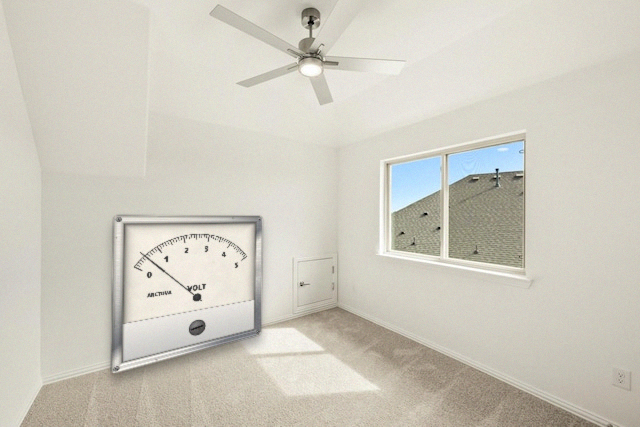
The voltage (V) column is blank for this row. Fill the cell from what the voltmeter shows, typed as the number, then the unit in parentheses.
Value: 0.5 (V)
